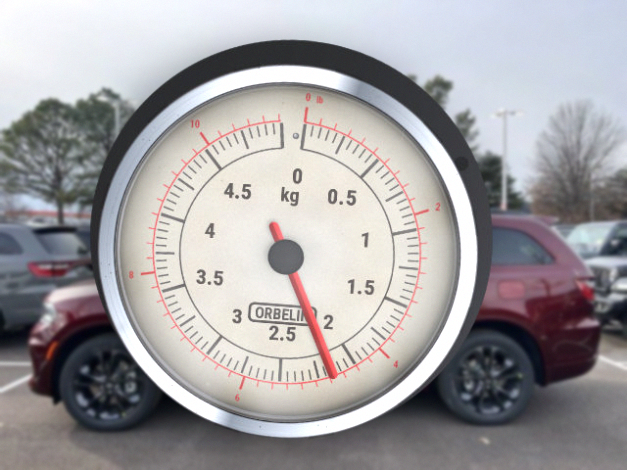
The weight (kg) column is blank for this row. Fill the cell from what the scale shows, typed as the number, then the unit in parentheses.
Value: 2.15 (kg)
